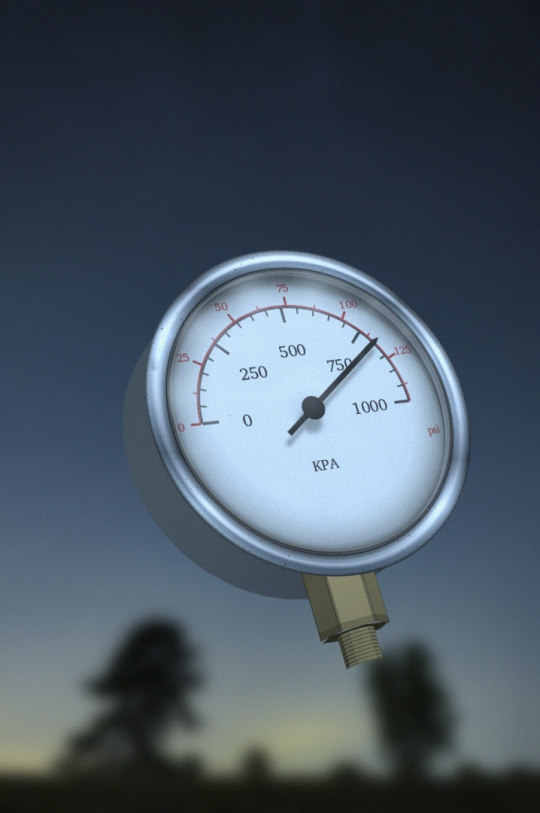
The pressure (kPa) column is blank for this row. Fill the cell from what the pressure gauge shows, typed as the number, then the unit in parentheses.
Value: 800 (kPa)
